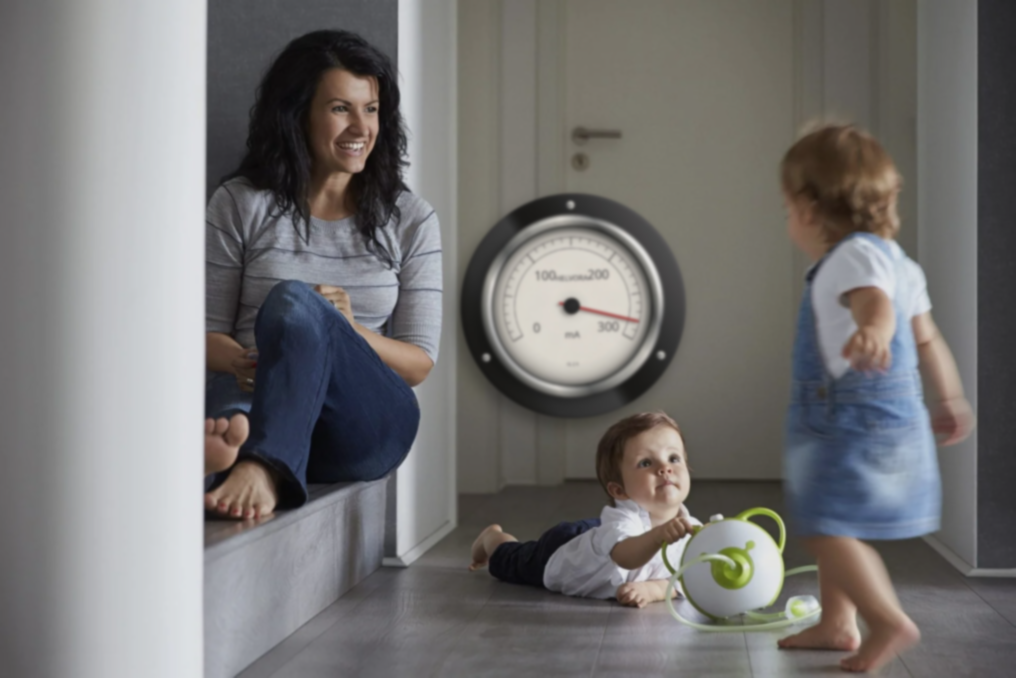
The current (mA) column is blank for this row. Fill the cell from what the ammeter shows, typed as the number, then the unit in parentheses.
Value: 280 (mA)
